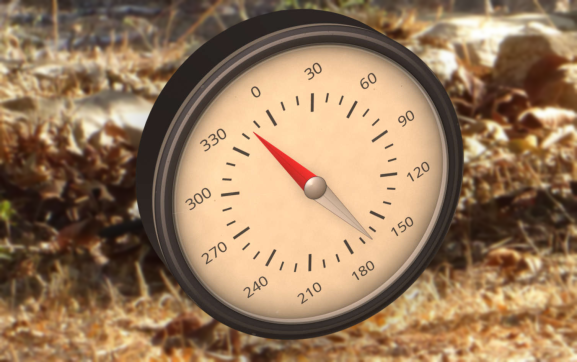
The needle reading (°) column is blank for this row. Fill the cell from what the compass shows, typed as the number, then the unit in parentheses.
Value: 345 (°)
